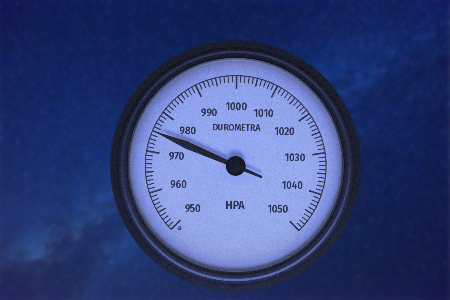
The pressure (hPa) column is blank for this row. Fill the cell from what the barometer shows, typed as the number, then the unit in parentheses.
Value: 975 (hPa)
